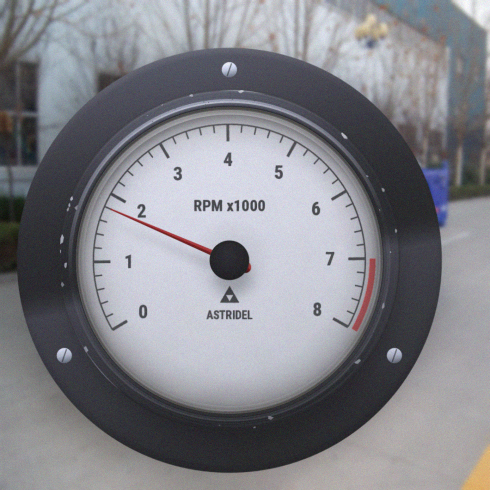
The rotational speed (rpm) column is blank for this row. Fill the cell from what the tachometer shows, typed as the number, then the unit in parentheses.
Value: 1800 (rpm)
